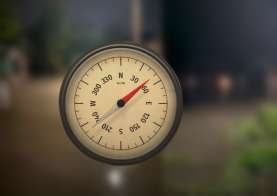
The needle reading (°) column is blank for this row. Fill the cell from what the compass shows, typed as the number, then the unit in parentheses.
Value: 50 (°)
